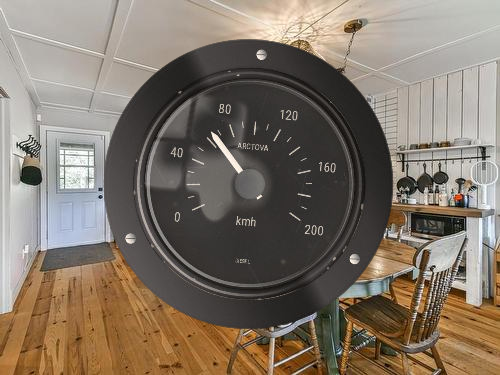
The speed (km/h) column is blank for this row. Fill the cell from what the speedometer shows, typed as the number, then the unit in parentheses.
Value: 65 (km/h)
